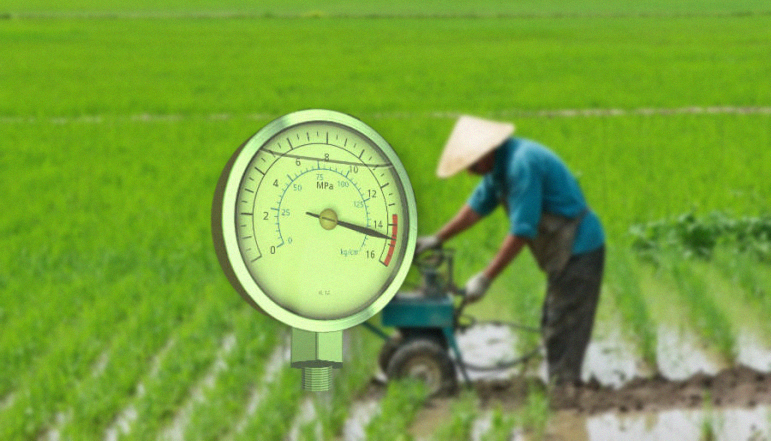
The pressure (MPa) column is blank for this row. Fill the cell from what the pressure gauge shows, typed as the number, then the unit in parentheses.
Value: 14.75 (MPa)
